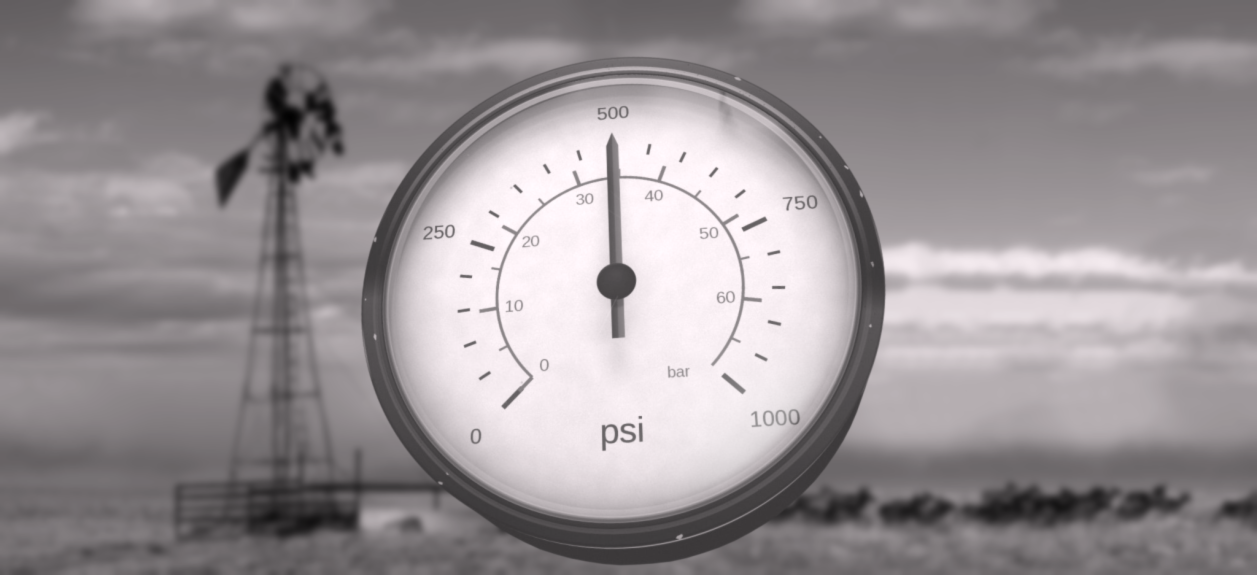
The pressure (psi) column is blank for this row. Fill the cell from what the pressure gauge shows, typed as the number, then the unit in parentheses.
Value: 500 (psi)
